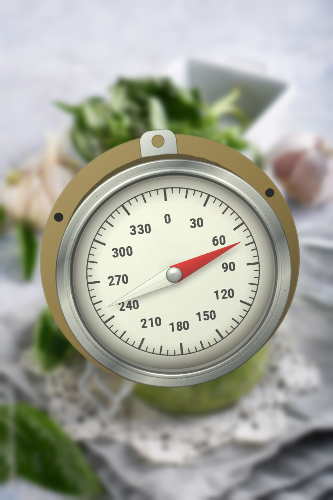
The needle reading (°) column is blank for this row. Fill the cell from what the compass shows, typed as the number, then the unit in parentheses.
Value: 70 (°)
